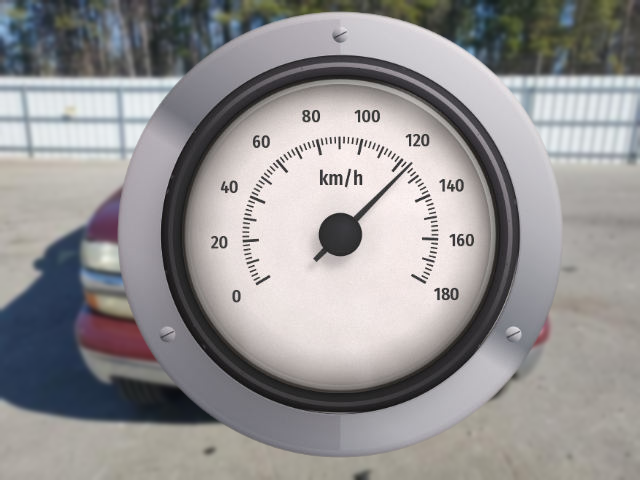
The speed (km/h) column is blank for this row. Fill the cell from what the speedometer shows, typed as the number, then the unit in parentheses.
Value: 124 (km/h)
